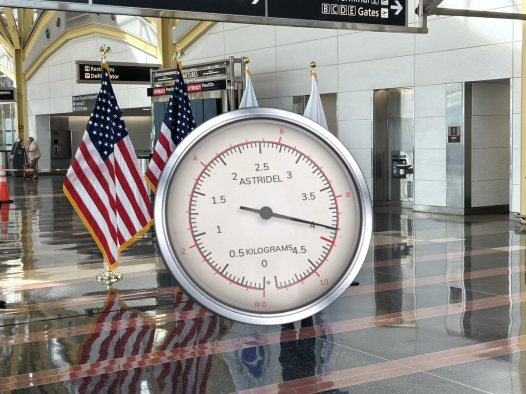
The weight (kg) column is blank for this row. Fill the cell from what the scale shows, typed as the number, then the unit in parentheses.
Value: 4 (kg)
